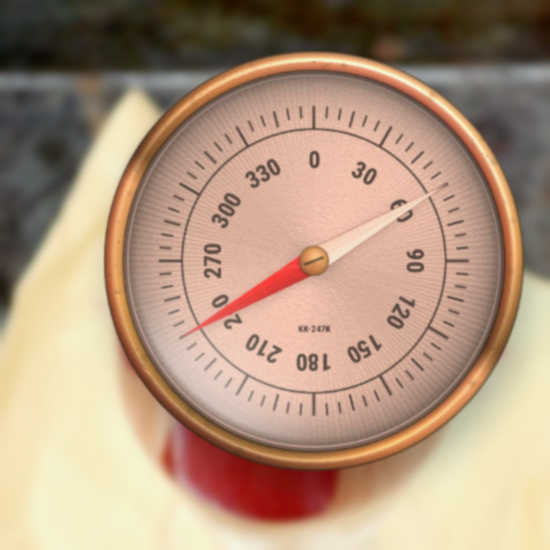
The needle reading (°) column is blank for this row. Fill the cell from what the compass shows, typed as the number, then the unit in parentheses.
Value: 240 (°)
